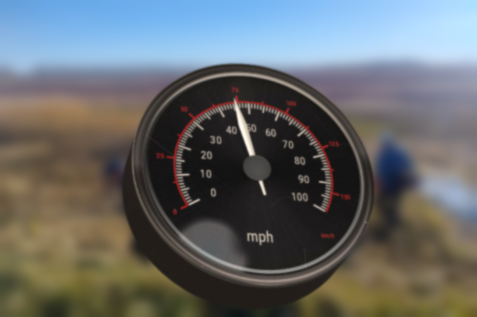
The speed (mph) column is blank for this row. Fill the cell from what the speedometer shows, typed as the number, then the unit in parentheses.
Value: 45 (mph)
